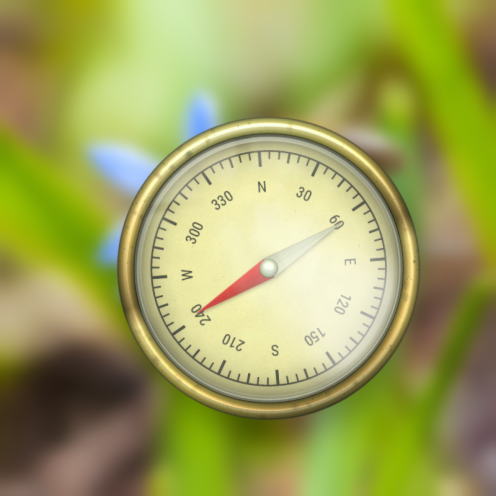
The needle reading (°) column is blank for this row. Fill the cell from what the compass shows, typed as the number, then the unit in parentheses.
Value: 242.5 (°)
